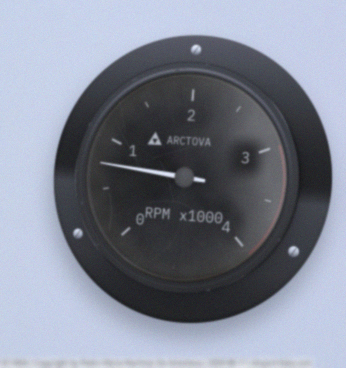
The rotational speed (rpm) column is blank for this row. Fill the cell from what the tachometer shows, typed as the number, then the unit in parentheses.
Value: 750 (rpm)
